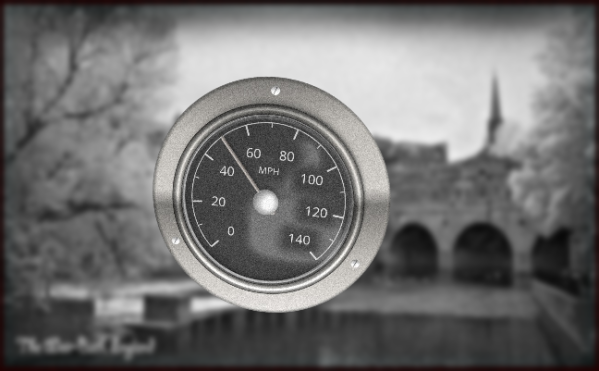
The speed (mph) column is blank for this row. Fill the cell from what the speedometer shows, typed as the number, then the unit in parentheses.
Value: 50 (mph)
